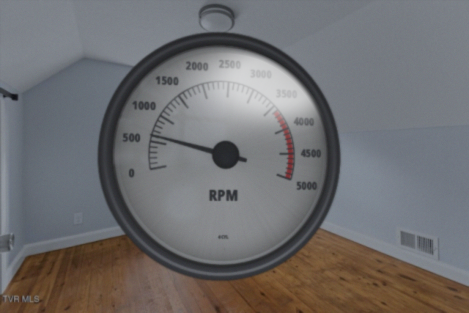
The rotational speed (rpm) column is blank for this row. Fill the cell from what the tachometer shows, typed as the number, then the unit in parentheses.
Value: 600 (rpm)
